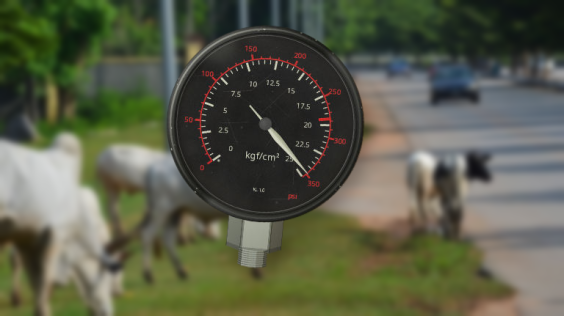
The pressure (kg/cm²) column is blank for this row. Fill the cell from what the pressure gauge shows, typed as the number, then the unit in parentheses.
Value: 24.5 (kg/cm²)
